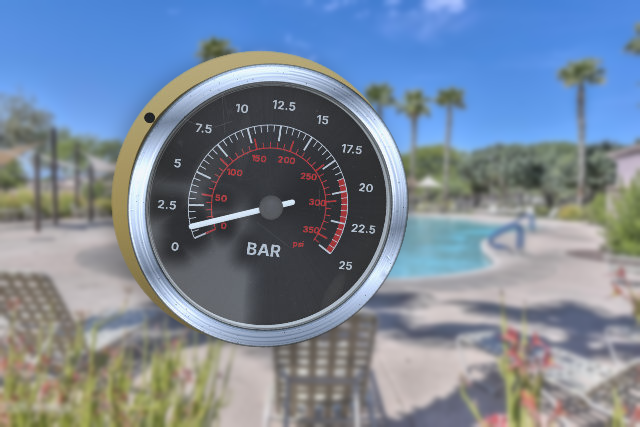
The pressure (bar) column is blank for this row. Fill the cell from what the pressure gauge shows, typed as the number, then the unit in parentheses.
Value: 1 (bar)
